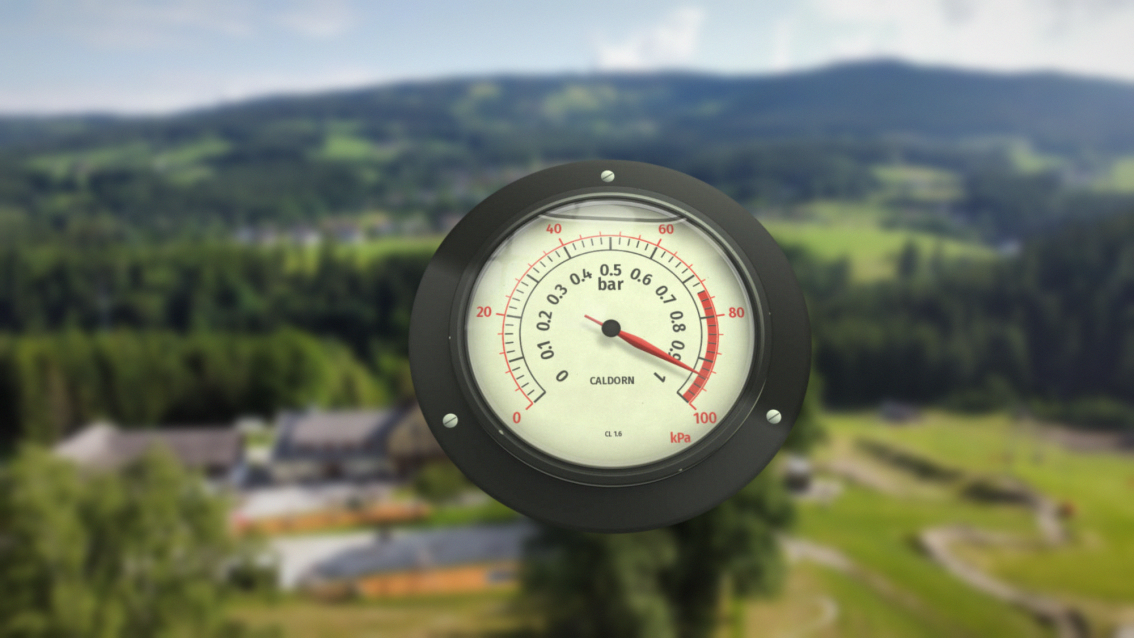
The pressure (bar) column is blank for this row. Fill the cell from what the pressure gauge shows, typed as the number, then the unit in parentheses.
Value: 0.94 (bar)
